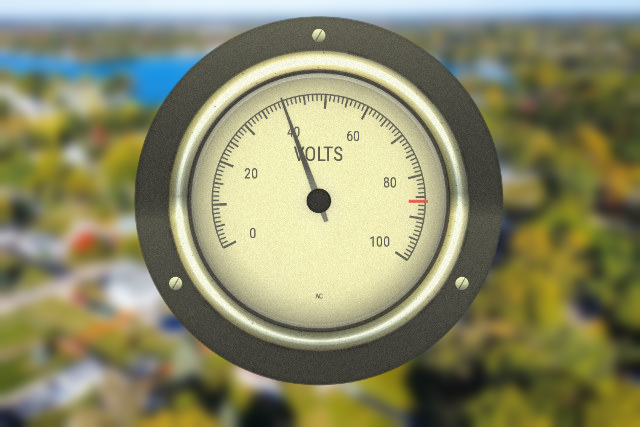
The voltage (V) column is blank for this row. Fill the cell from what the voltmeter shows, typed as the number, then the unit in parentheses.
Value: 40 (V)
